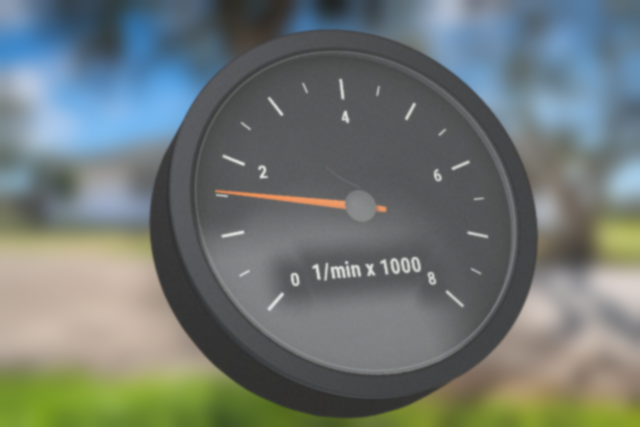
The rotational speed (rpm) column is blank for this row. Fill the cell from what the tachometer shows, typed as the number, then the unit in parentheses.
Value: 1500 (rpm)
